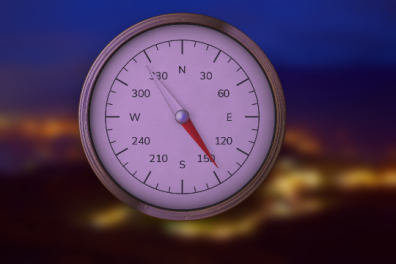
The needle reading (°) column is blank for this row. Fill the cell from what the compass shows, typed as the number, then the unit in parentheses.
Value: 145 (°)
